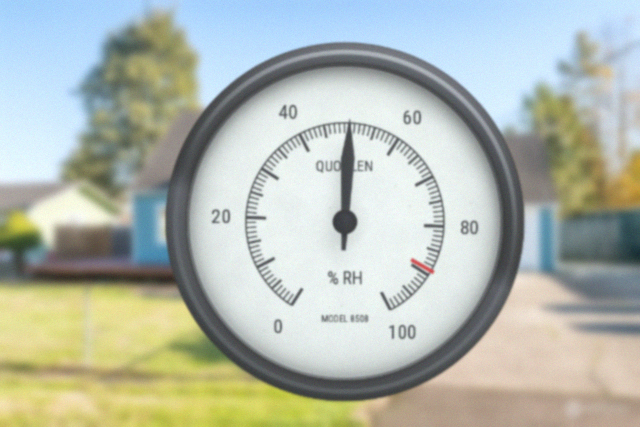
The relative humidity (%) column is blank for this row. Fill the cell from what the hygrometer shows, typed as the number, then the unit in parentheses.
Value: 50 (%)
